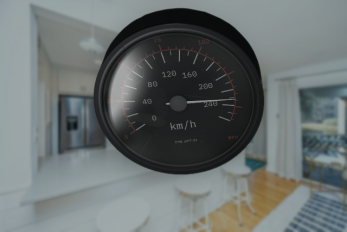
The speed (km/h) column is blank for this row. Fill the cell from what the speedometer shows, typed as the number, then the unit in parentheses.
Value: 230 (km/h)
